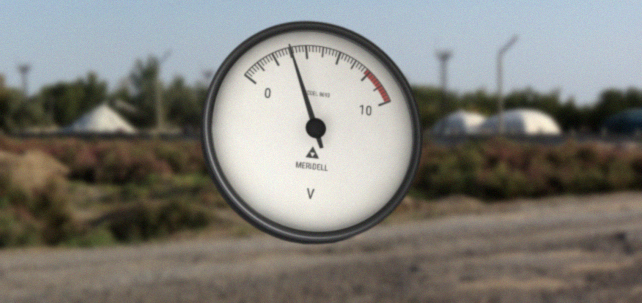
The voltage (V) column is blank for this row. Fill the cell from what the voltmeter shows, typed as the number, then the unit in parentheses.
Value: 3 (V)
